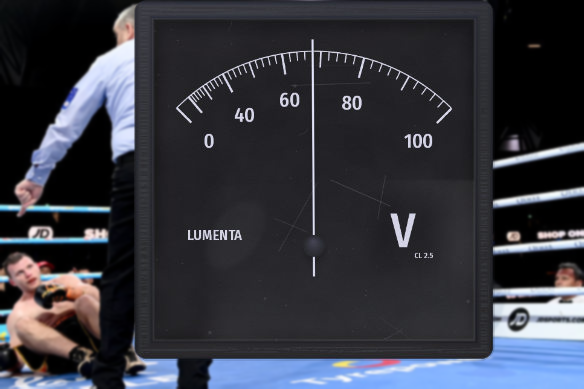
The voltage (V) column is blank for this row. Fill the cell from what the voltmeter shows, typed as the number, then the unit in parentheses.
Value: 68 (V)
